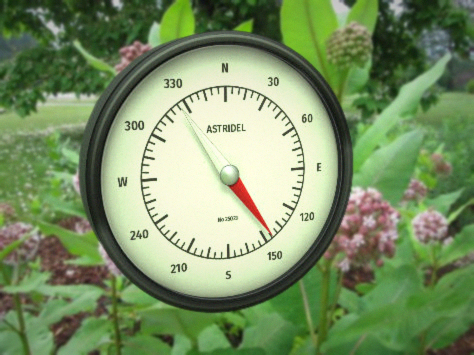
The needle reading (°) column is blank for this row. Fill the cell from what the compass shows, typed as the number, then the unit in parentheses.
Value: 145 (°)
